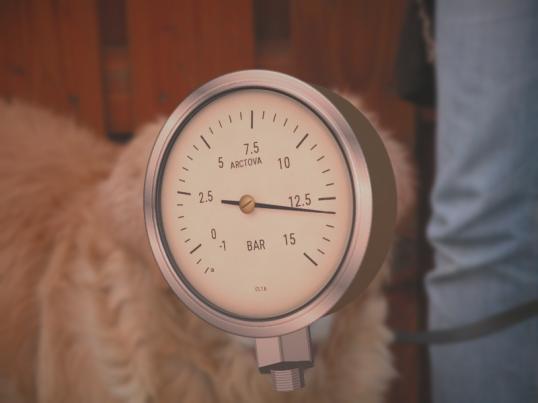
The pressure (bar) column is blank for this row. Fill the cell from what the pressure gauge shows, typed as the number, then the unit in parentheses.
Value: 13 (bar)
